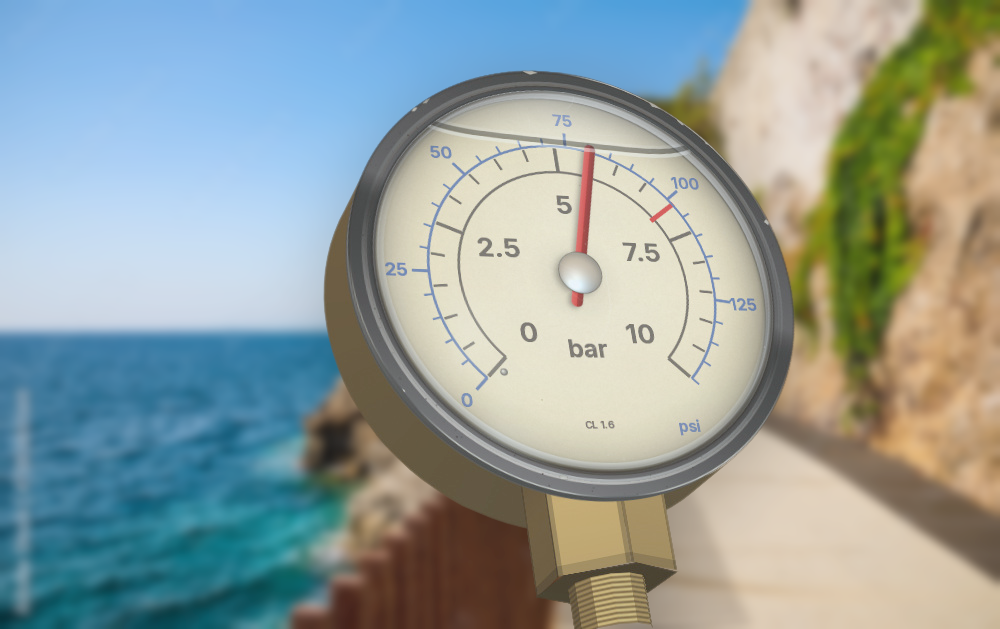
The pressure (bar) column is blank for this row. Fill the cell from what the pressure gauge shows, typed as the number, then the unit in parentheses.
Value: 5.5 (bar)
